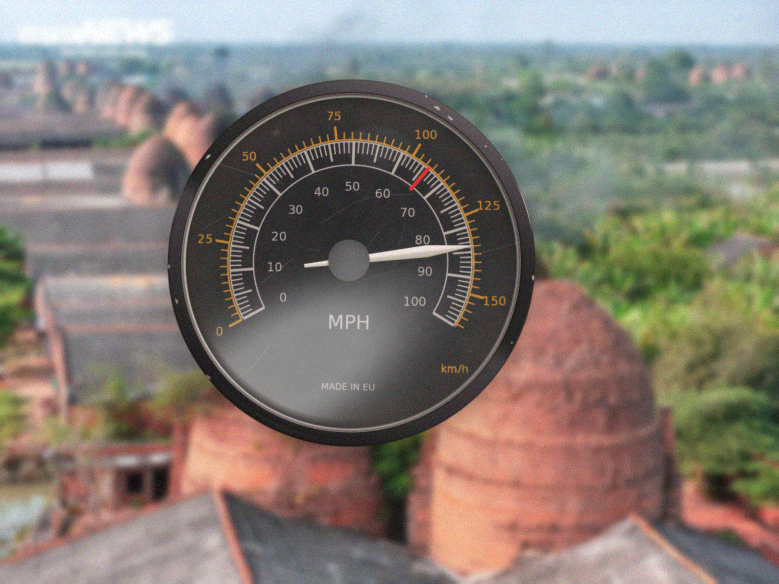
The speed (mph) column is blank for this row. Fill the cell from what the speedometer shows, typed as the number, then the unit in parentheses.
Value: 84 (mph)
